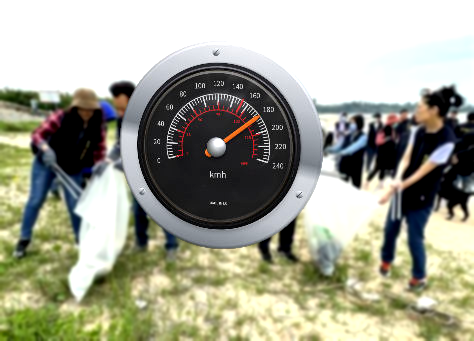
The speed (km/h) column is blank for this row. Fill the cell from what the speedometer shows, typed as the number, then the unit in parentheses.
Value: 180 (km/h)
